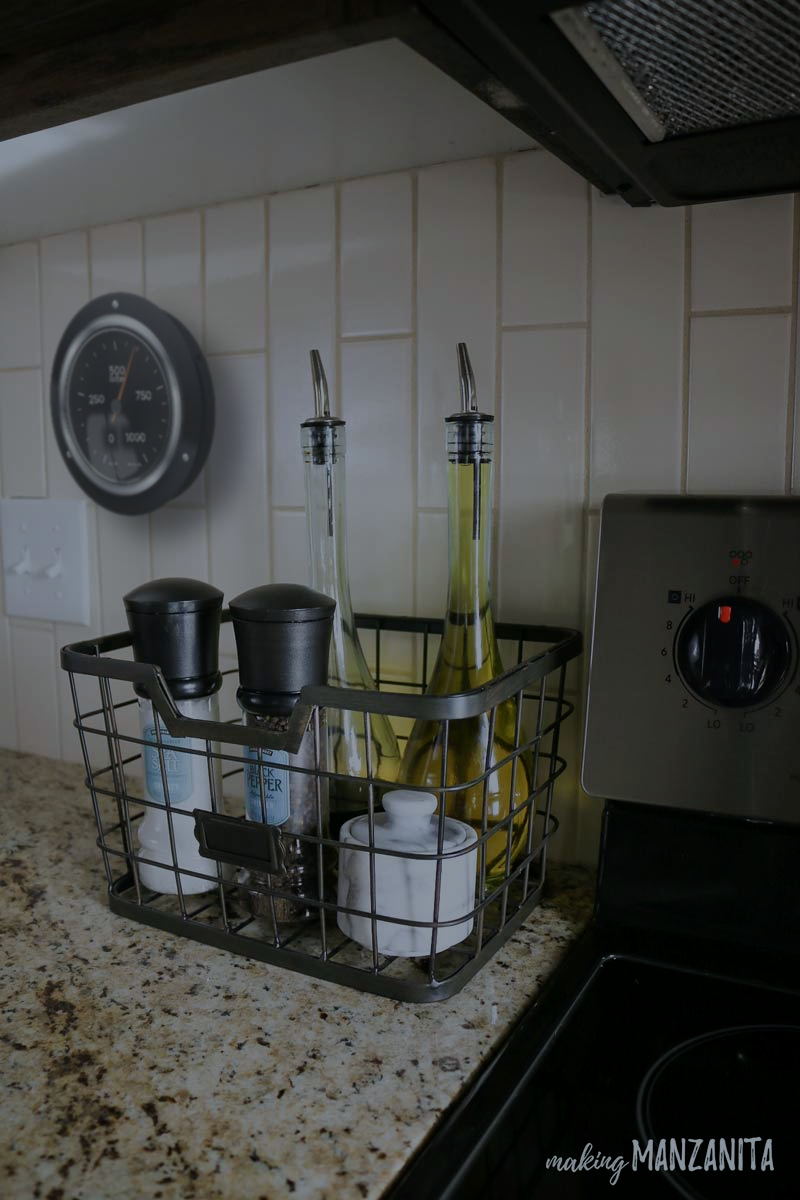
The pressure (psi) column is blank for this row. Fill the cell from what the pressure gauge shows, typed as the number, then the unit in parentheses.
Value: 600 (psi)
